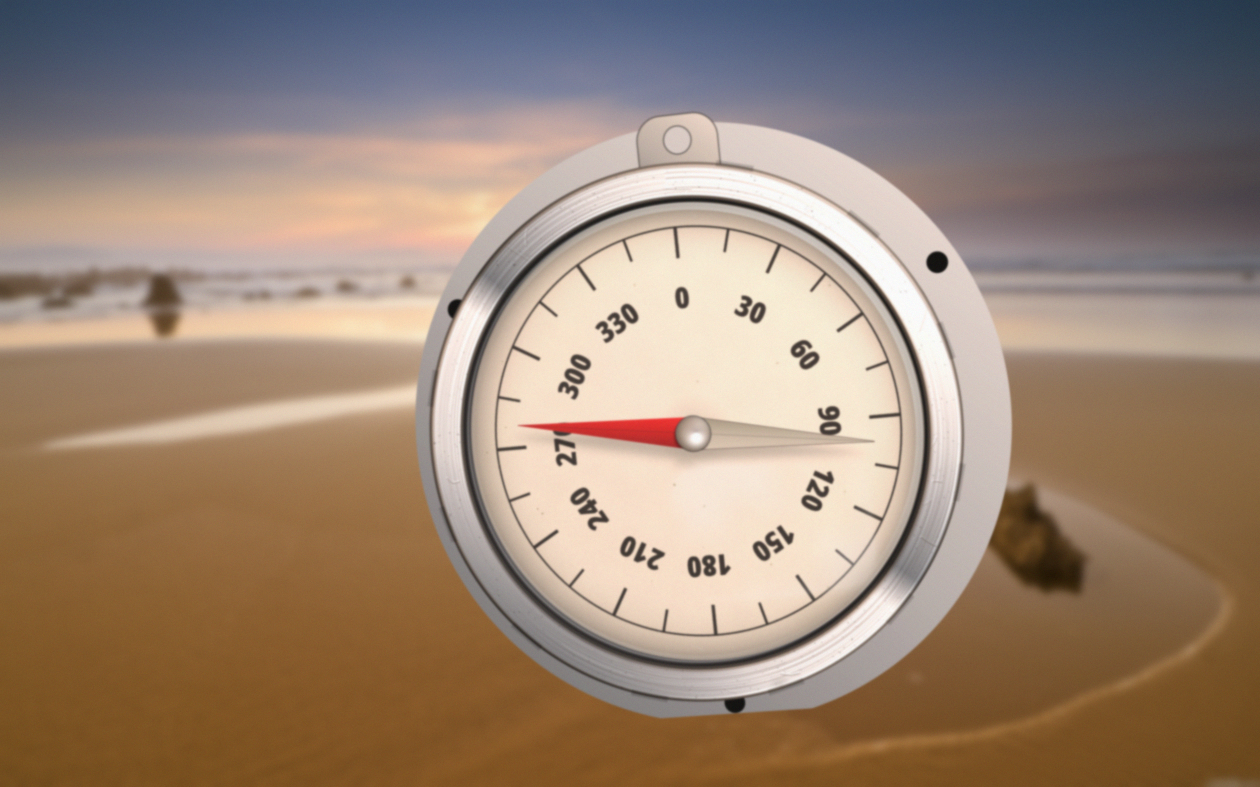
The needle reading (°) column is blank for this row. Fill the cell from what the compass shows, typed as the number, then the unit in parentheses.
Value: 277.5 (°)
